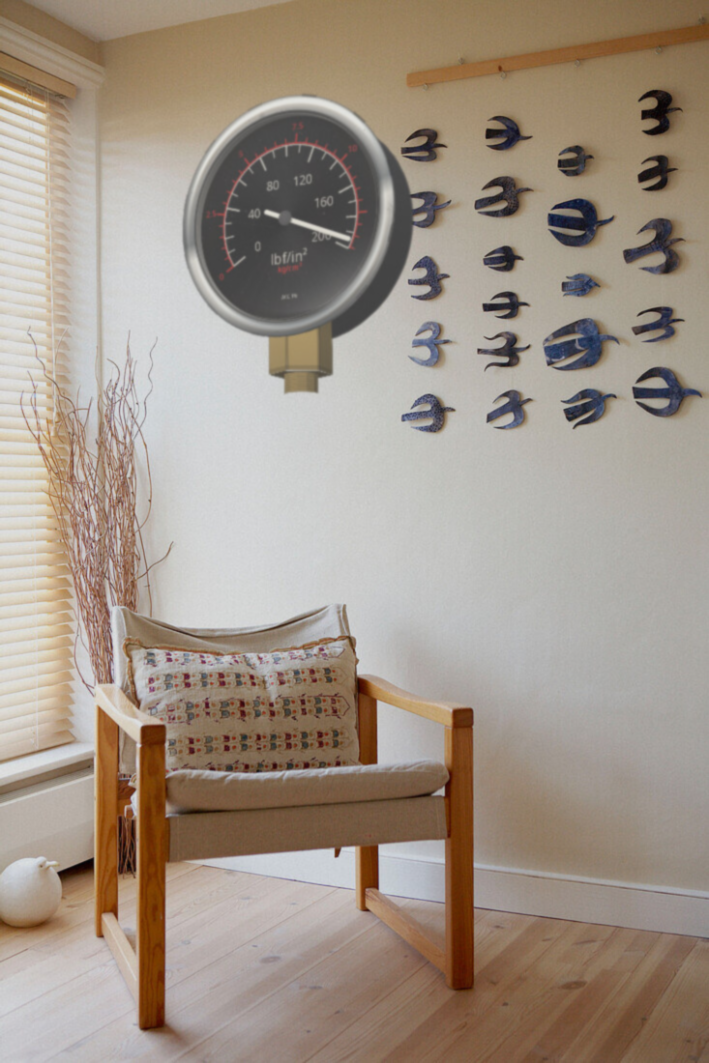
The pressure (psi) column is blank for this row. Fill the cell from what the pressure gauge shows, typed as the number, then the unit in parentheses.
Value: 195 (psi)
